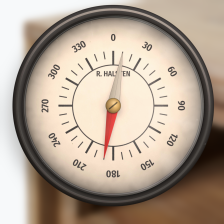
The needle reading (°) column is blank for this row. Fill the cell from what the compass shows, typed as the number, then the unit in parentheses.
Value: 190 (°)
